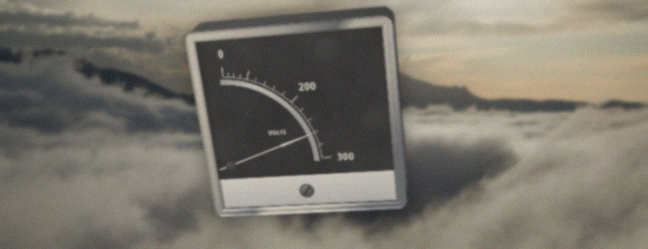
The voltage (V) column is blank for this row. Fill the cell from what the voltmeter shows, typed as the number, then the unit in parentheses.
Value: 260 (V)
